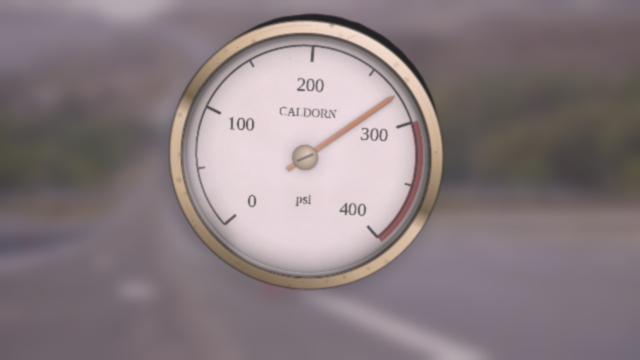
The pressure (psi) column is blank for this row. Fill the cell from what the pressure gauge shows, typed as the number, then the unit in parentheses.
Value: 275 (psi)
